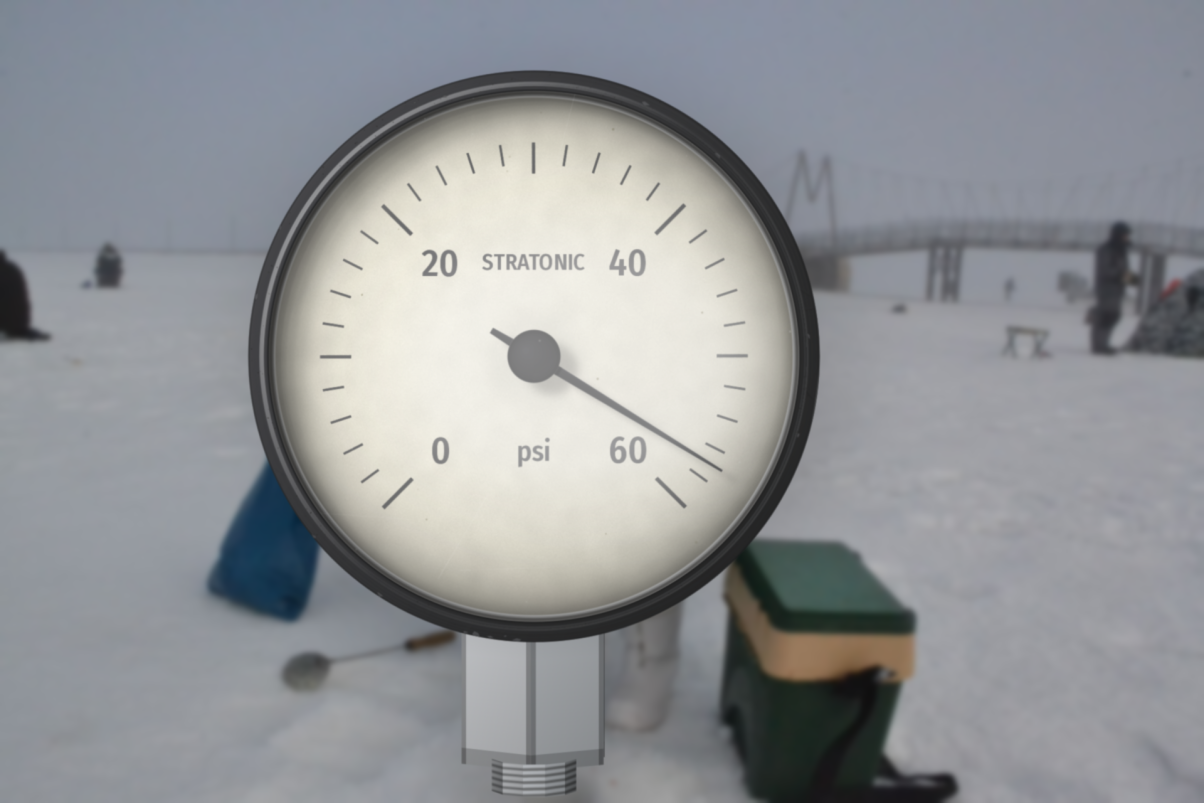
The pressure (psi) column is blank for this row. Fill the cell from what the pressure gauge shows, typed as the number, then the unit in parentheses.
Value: 57 (psi)
